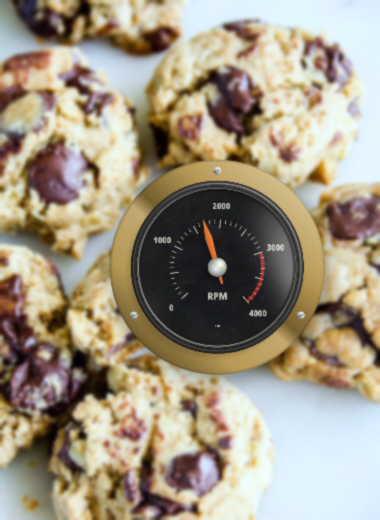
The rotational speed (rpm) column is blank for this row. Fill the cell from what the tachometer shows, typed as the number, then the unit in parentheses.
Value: 1700 (rpm)
